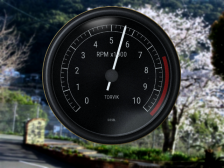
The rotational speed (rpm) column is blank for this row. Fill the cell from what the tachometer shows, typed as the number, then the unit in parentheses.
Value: 5600 (rpm)
